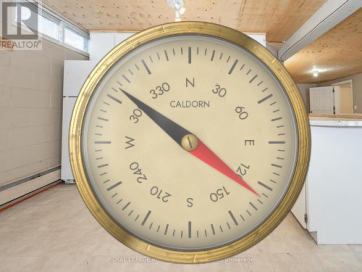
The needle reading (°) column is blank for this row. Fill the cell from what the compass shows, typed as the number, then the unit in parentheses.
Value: 127.5 (°)
